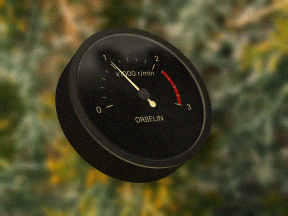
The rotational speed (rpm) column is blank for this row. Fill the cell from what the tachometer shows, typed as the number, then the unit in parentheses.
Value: 1000 (rpm)
